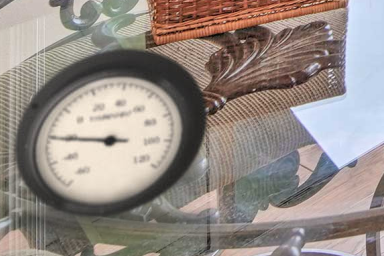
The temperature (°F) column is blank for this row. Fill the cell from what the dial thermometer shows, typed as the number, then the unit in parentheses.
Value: -20 (°F)
